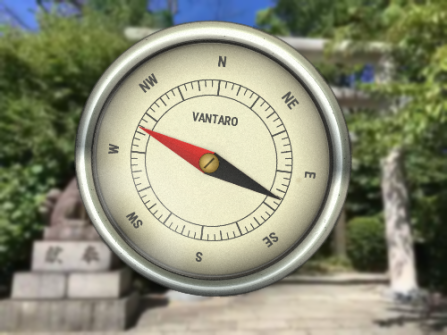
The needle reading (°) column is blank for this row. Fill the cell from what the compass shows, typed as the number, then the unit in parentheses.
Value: 290 (°)
